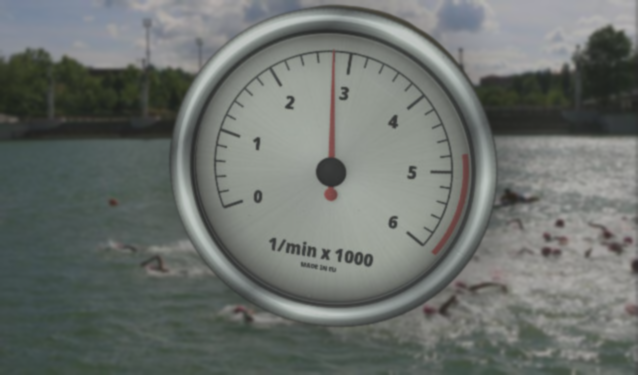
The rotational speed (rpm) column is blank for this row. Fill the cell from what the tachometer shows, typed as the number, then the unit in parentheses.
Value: 2800 (rpm)
